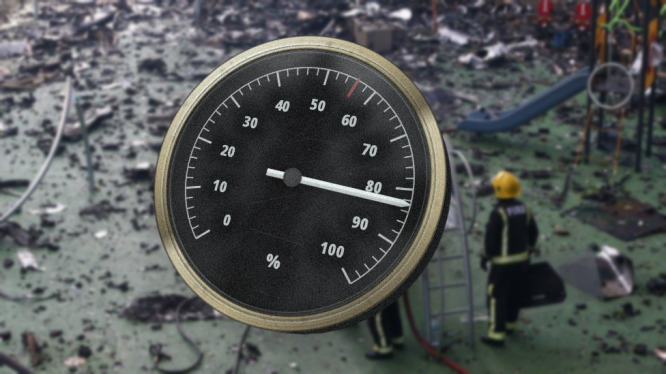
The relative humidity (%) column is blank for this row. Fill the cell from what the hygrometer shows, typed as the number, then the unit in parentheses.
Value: 83 (%)
